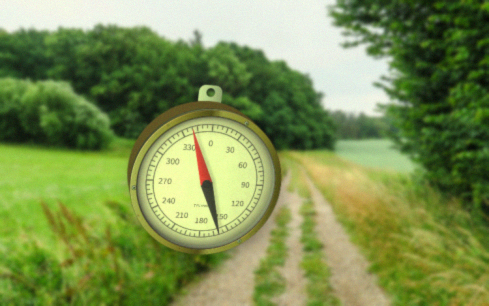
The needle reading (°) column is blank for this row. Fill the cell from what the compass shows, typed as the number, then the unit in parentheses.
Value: 340 (°)
